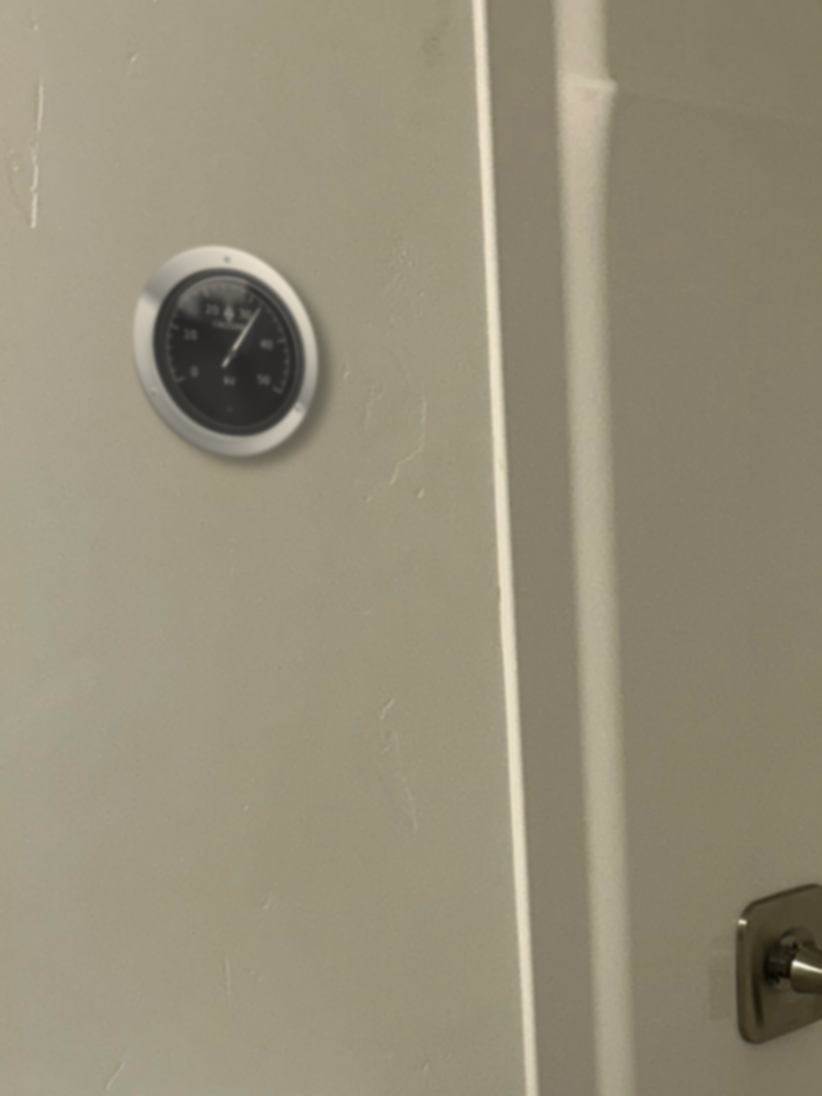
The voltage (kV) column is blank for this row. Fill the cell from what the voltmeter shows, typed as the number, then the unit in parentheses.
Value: 32 (kV)
